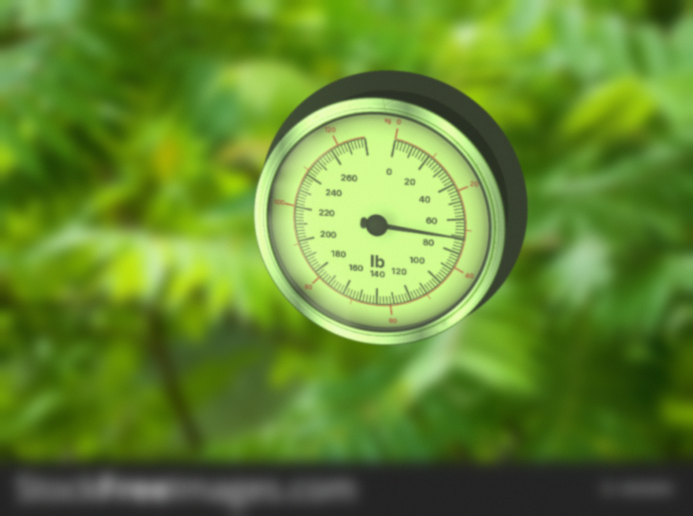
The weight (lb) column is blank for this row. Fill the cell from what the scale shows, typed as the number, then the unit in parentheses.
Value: 70 (lb)
